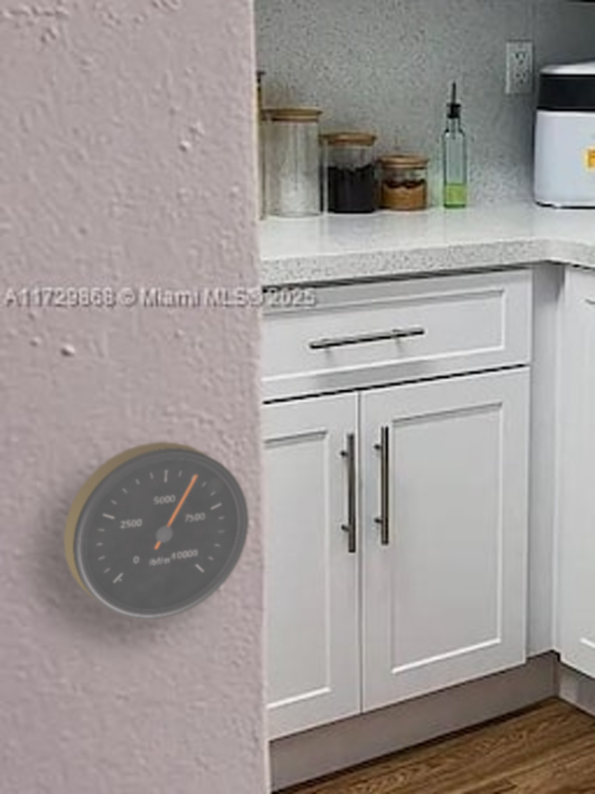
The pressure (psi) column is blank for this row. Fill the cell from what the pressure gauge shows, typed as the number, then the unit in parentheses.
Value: 6000 (psi)
